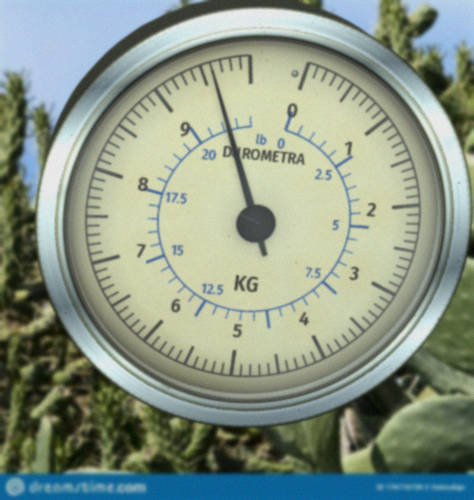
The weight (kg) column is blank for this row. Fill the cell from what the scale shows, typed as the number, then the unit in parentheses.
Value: 9.6 (kg)
